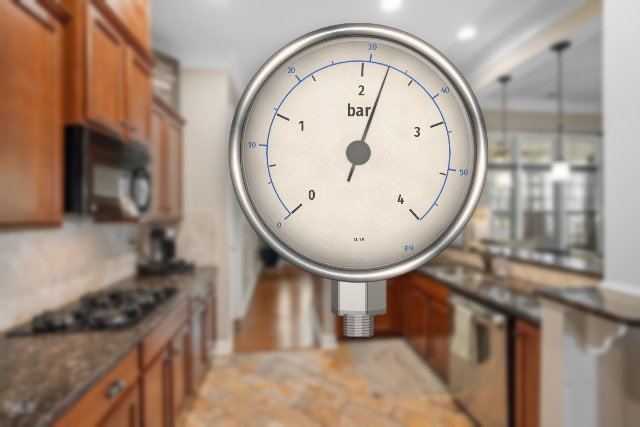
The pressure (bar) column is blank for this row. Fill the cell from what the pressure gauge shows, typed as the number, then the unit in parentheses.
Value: 2.25 (bar)
